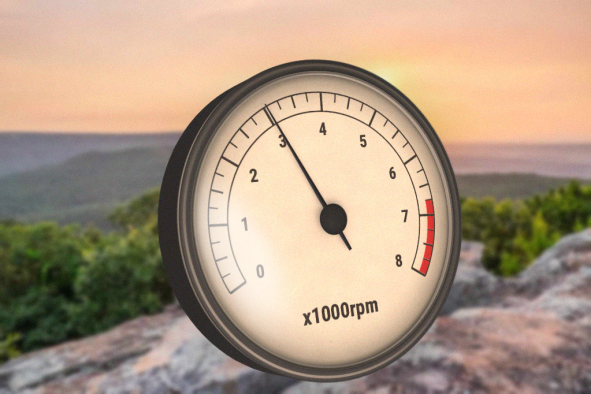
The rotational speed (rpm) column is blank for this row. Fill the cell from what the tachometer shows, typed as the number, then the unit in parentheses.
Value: 3000 (rpm)
